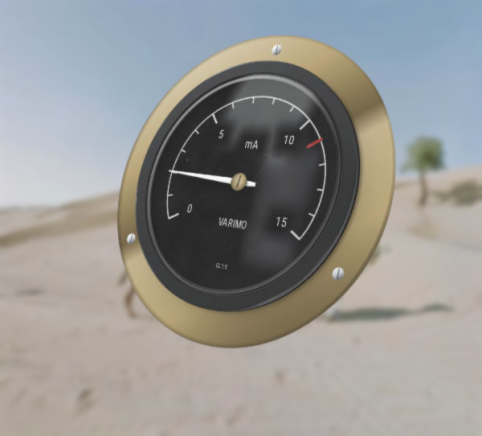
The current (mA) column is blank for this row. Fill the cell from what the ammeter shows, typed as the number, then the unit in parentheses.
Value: 2 (mA)
